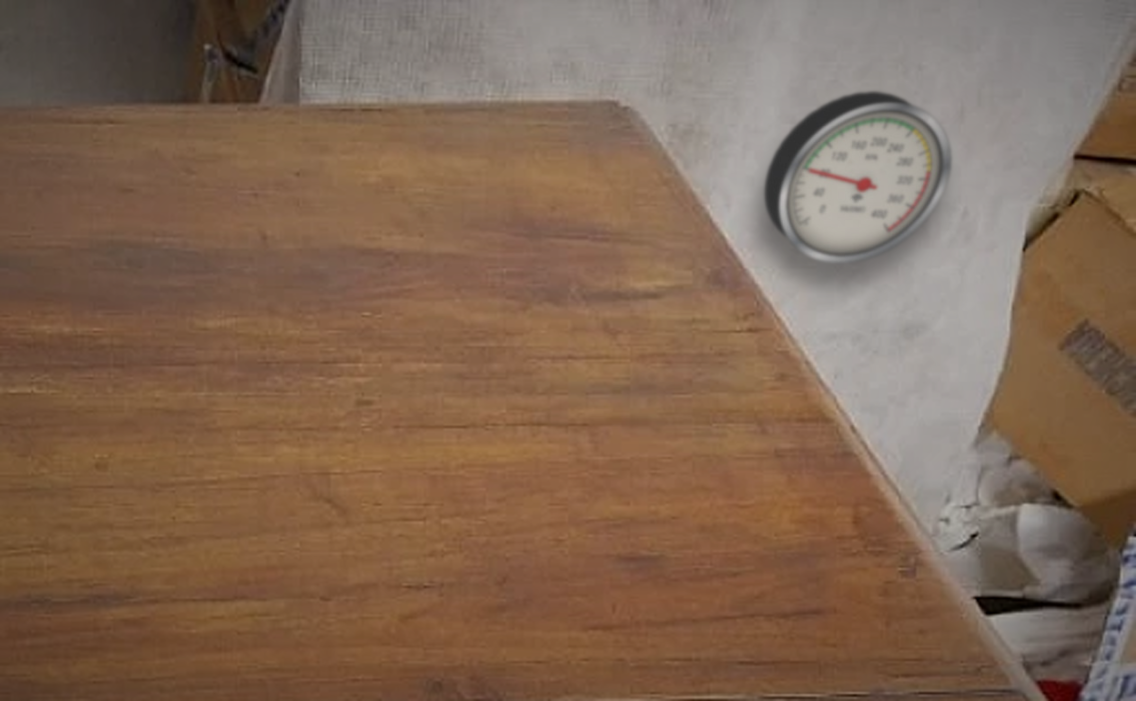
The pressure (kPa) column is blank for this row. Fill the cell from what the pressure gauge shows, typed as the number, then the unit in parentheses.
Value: 80 (kPa)
